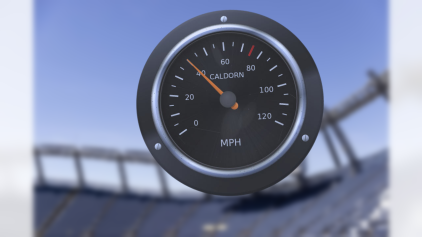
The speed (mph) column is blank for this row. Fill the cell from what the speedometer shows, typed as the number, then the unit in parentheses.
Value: 40 (mph)
